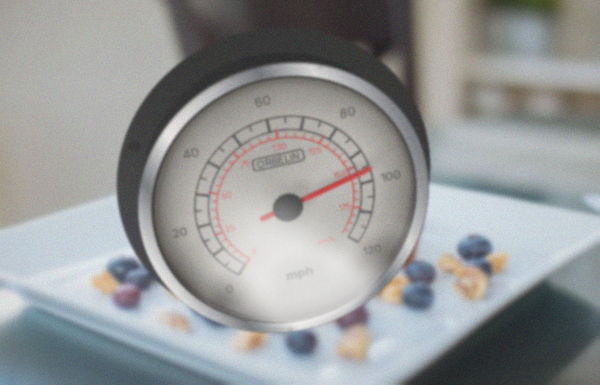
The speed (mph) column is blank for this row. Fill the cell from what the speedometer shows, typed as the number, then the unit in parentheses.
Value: 95 (mph)
